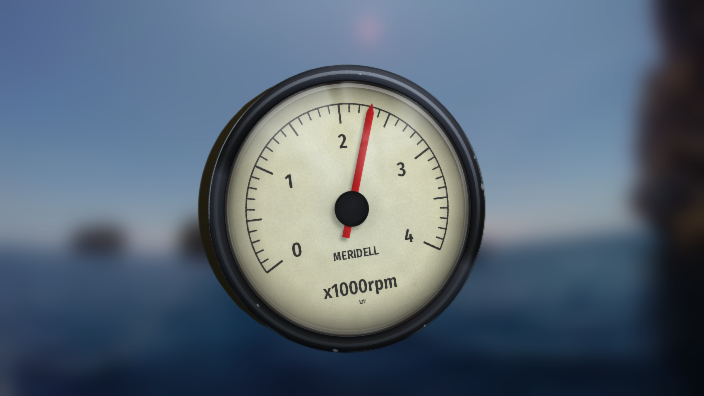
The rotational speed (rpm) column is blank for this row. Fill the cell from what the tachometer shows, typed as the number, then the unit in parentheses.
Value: 2300 (rpm)
